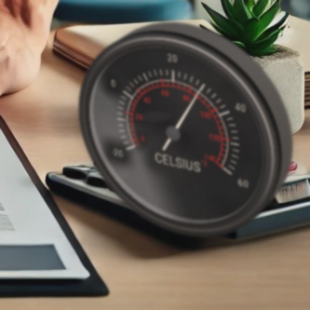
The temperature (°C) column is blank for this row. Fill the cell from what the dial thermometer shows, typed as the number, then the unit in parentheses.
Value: 30 (°C)
